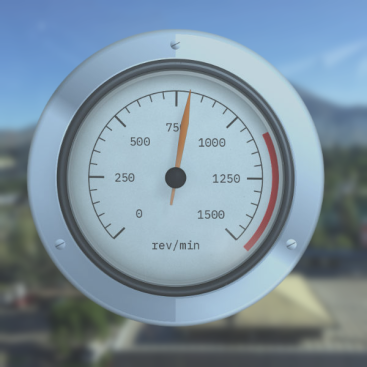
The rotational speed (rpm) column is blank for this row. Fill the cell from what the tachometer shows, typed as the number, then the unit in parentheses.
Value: 800 (rpm)
